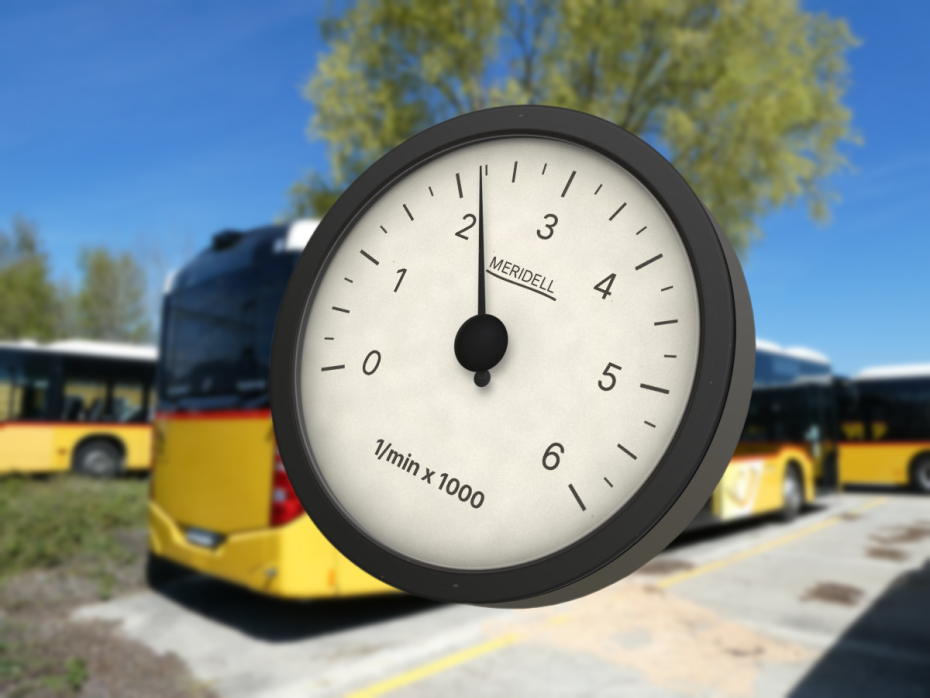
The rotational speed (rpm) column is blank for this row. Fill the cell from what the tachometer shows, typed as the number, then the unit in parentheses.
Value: 2250 (rpm)
